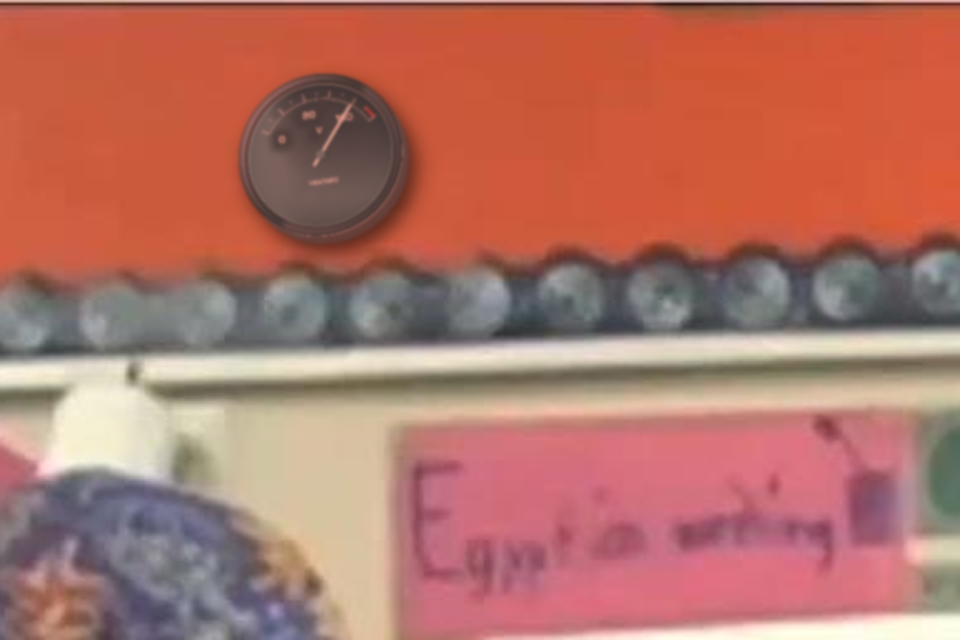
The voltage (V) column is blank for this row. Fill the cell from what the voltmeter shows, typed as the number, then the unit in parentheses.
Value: 160 (V)
